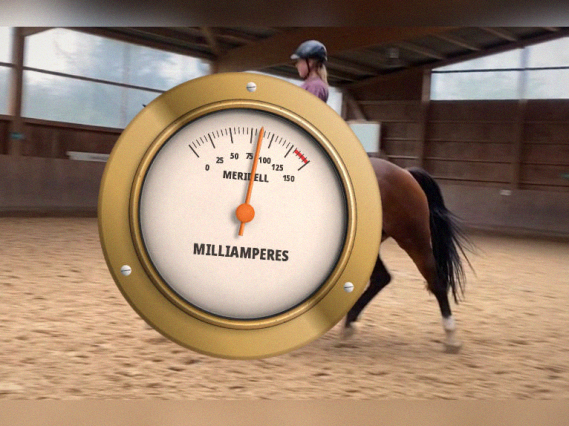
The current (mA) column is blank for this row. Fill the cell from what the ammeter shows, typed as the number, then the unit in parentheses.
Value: 85 (mA)
